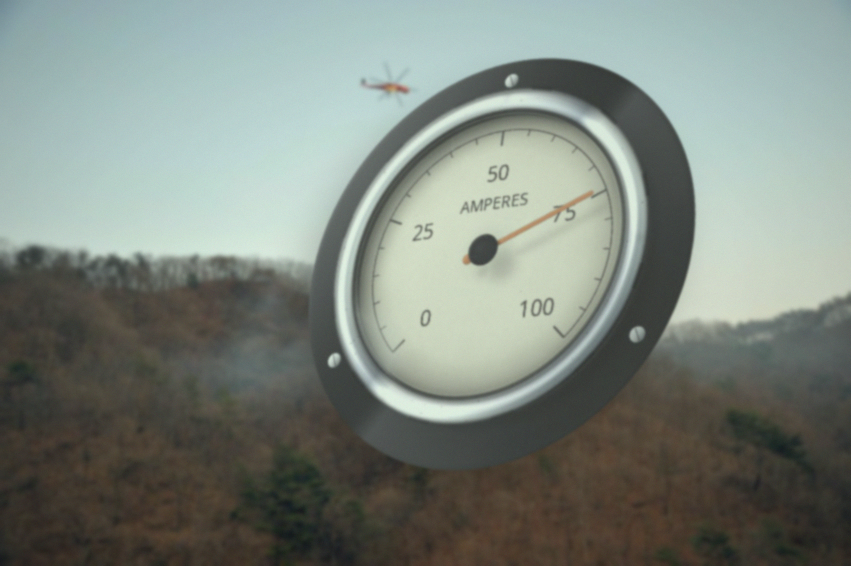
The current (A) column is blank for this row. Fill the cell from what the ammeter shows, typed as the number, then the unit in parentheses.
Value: 75 (A)
